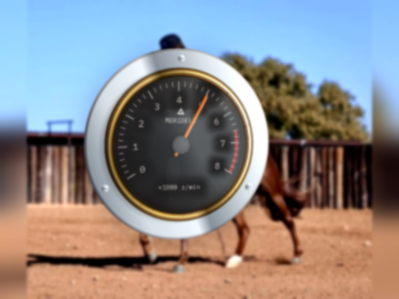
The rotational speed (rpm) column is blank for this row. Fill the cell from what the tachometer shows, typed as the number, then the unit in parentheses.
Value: 5000 (rpm)
